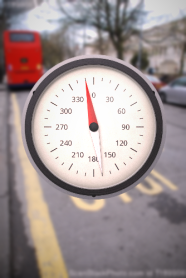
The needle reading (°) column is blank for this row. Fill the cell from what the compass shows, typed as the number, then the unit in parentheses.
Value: 350 (°)
